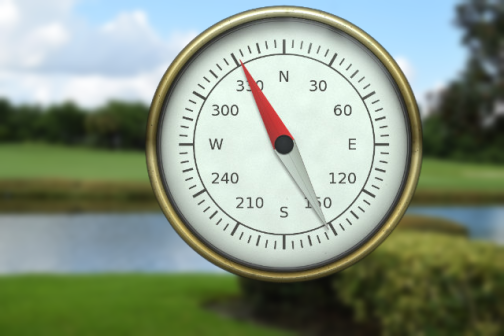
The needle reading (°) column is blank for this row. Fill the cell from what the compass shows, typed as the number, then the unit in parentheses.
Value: 332.5 (°)
